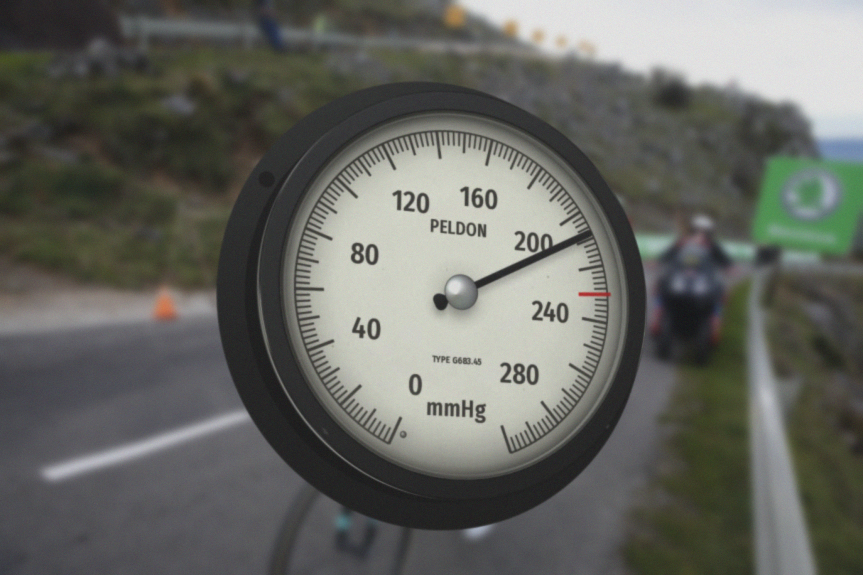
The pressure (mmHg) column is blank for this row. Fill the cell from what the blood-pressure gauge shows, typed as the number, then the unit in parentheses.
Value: 208 (mmHg)
